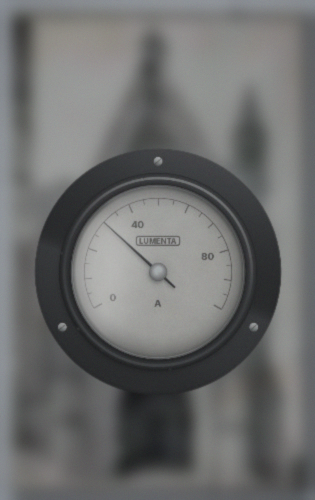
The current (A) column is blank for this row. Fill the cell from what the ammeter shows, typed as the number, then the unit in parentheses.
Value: 30 (A)
